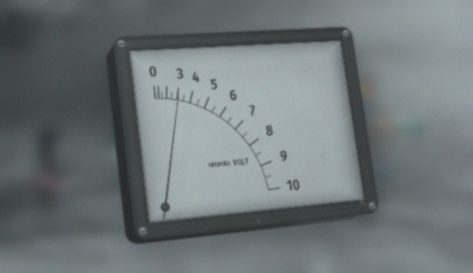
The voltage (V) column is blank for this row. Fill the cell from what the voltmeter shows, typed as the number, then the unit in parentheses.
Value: 3 (V)
